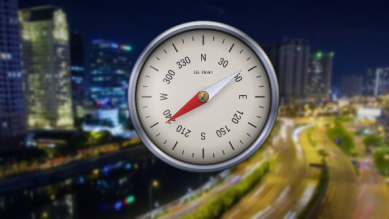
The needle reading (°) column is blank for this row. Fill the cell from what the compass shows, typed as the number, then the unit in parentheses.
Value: 235 (°)
